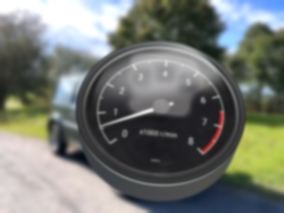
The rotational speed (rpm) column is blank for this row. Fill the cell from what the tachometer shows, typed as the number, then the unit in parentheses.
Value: 500 (rpm)
